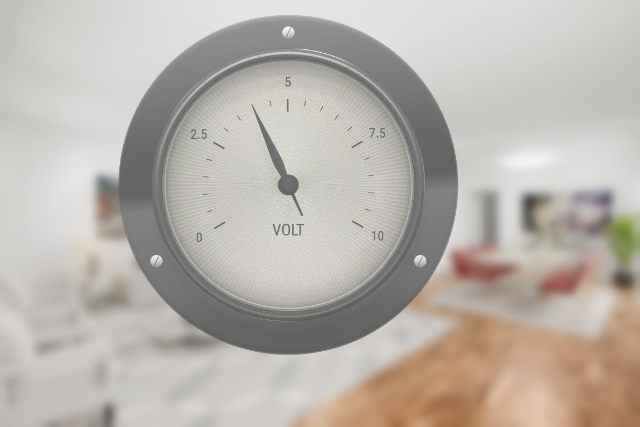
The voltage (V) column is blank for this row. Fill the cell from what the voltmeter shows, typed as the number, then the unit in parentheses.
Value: 4 (V)
